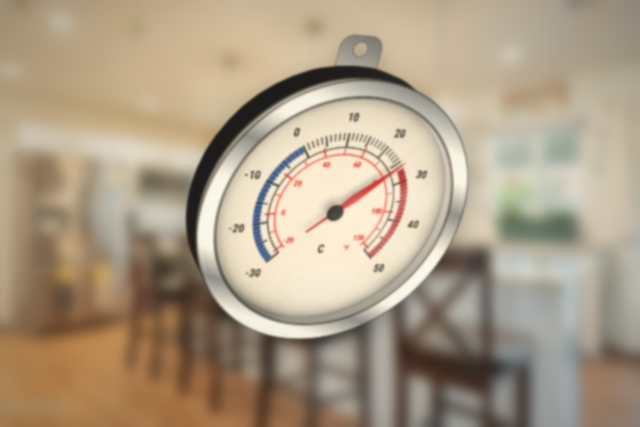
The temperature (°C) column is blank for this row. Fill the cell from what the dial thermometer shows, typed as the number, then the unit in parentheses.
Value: 25 (°C)
